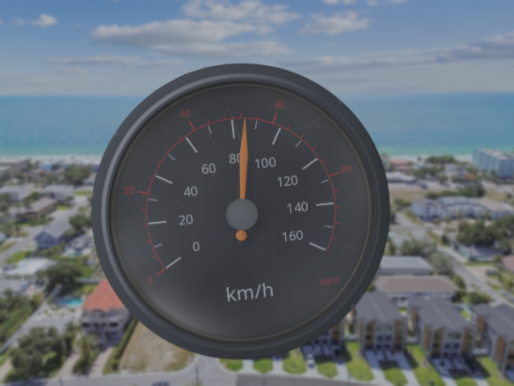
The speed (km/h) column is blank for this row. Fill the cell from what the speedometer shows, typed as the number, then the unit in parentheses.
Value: 85 (km/h)
